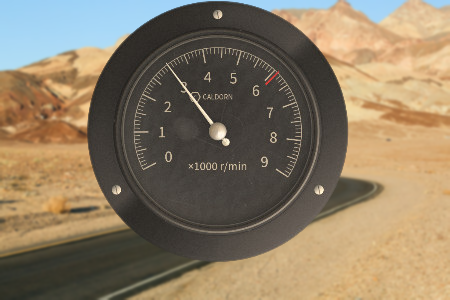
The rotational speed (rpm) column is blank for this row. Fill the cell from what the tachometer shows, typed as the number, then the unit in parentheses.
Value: 3000 (rpm)
